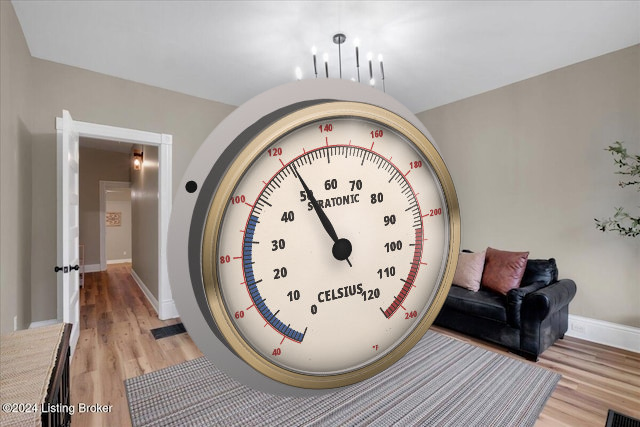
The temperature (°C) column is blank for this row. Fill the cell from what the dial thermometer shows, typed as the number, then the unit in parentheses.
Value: 50 (°C)
